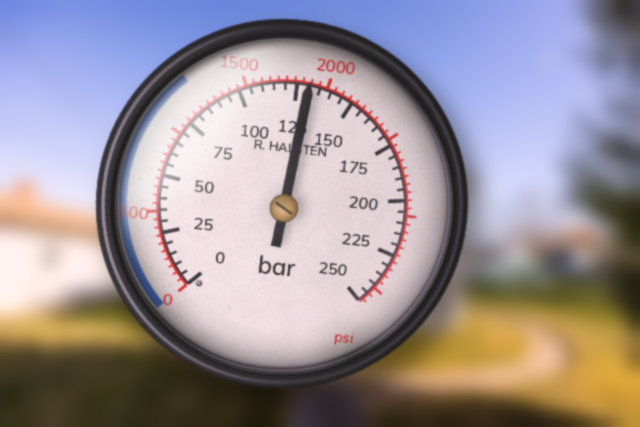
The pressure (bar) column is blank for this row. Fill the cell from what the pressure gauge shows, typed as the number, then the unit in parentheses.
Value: 130 (bar)
